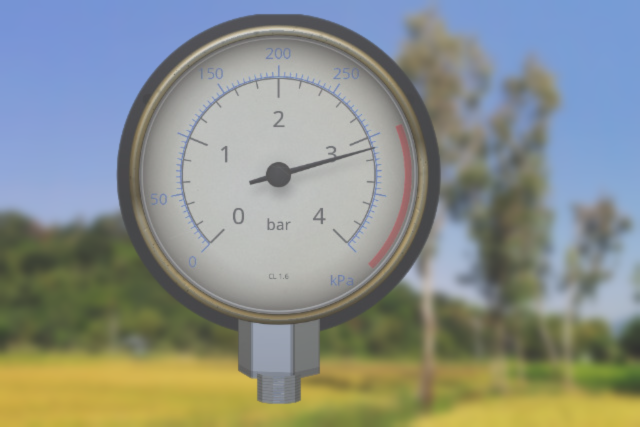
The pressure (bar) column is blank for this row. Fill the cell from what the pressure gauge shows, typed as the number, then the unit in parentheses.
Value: 3.1 (bar)
